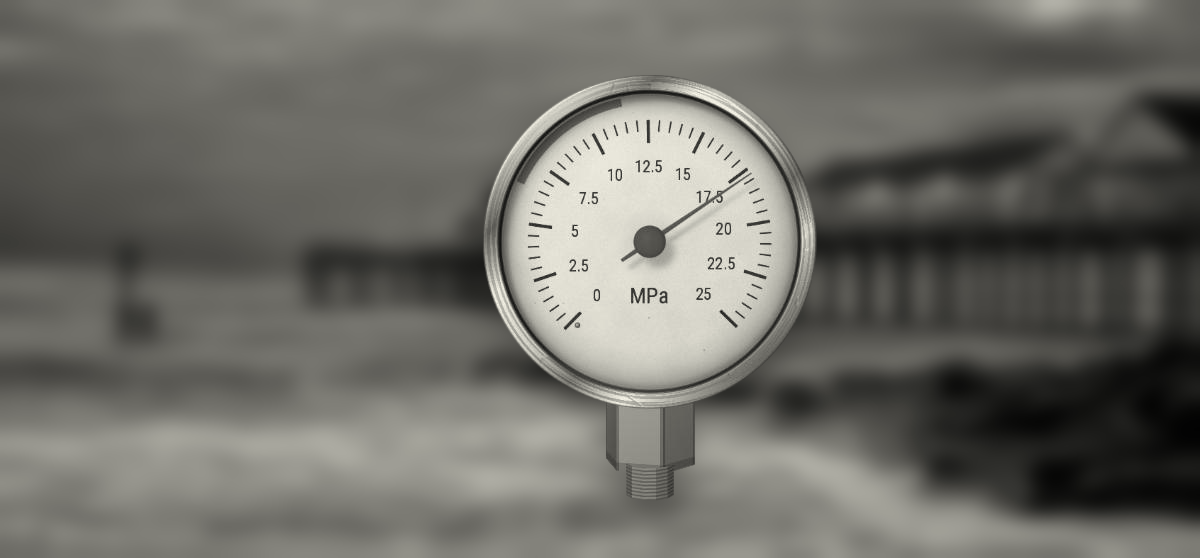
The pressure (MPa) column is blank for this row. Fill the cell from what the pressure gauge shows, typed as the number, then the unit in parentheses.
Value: 17.75 (MPa)
